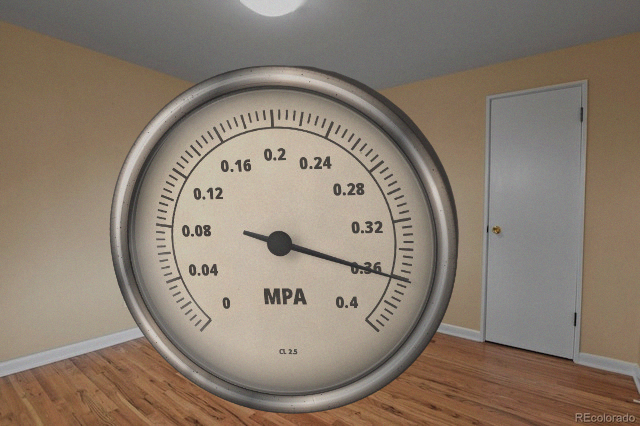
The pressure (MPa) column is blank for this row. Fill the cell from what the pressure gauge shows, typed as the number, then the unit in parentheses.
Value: 0.36 (MPa)
